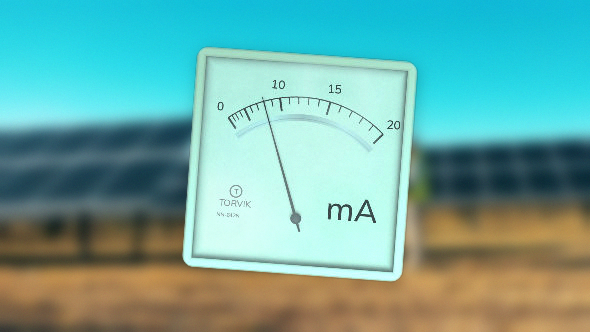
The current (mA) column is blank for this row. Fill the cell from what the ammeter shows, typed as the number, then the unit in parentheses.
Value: 8 (mA)
